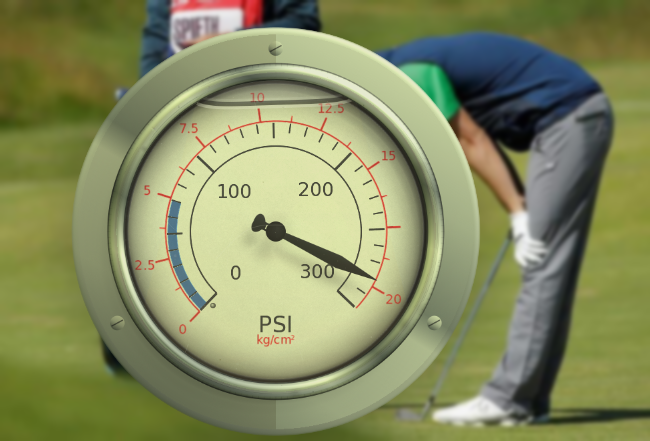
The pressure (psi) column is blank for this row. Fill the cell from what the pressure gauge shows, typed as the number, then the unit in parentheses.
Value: 280 (psi)
